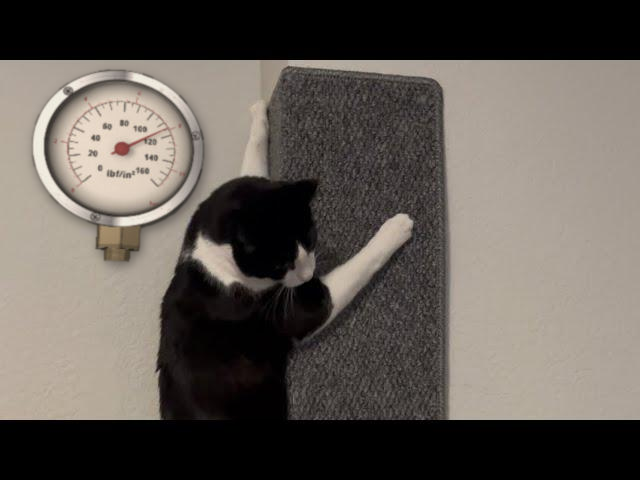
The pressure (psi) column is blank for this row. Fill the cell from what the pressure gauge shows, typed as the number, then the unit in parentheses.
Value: 115 (psi)
